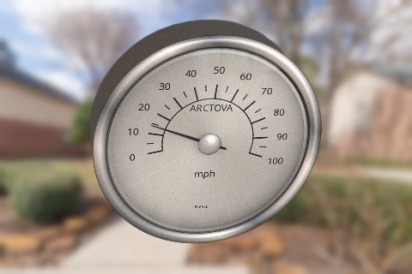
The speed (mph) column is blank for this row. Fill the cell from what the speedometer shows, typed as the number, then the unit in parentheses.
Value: 15 (mph)
